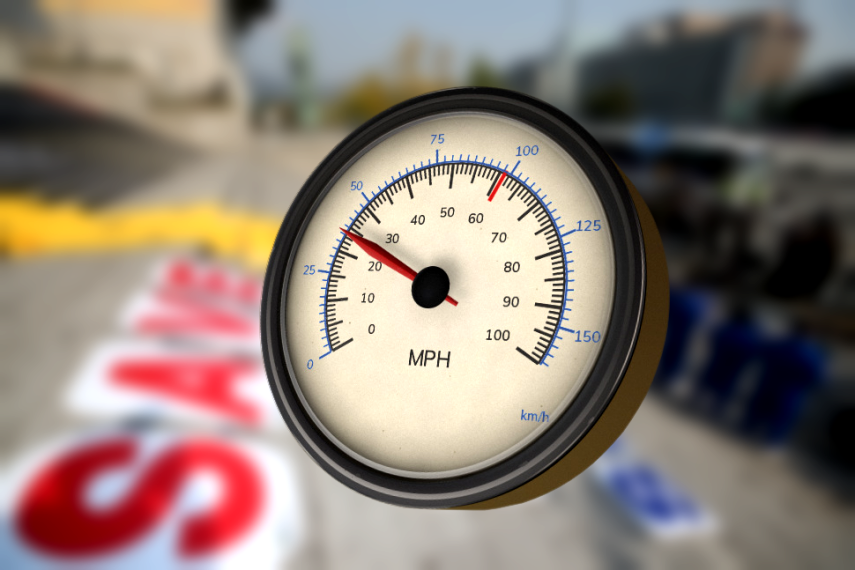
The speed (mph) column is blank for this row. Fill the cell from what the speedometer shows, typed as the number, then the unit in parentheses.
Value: 24 (mph)
